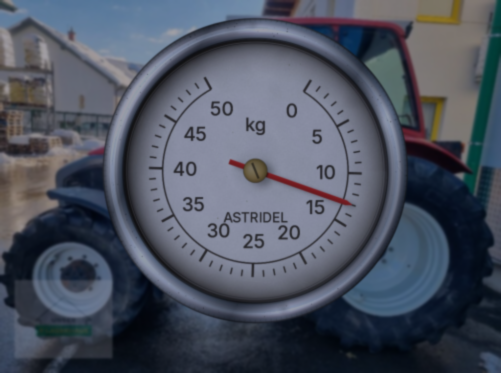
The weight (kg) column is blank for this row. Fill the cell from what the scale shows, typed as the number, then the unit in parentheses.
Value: 13 (kg)
